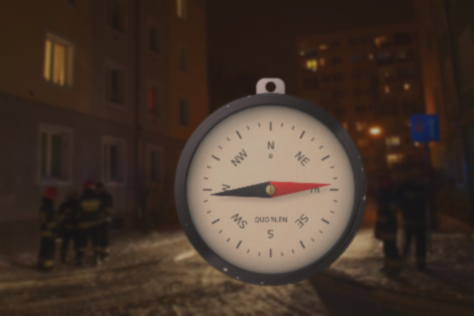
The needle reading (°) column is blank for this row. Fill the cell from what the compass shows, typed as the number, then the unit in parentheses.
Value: 85 (°)
